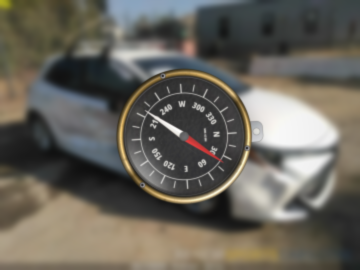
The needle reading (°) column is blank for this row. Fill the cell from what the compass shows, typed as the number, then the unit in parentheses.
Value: 37.5 (°)
